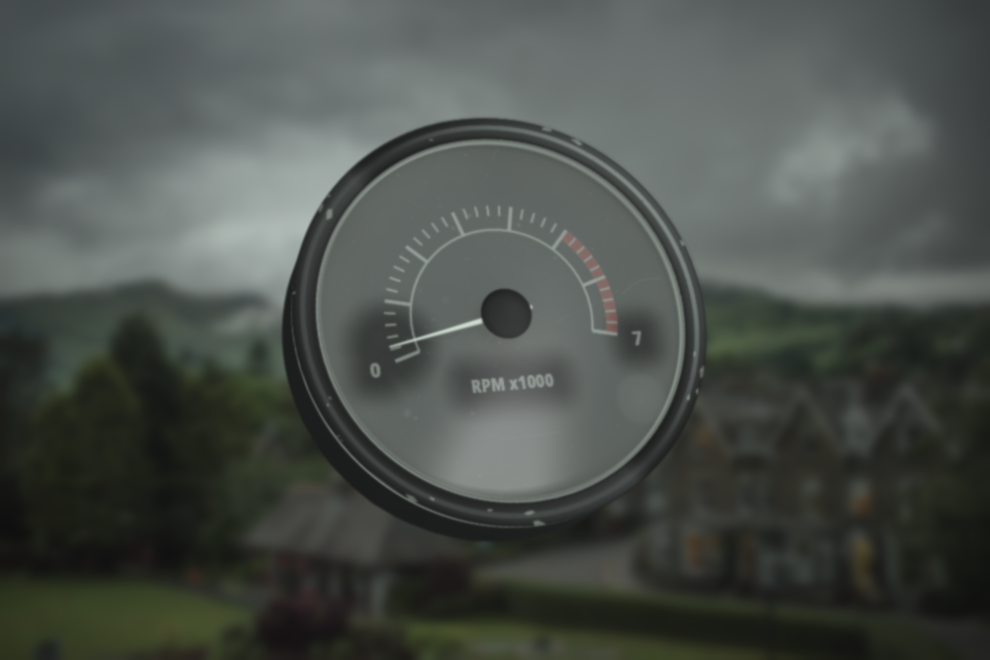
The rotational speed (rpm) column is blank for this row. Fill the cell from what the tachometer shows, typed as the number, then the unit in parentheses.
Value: 200 (rpm)
